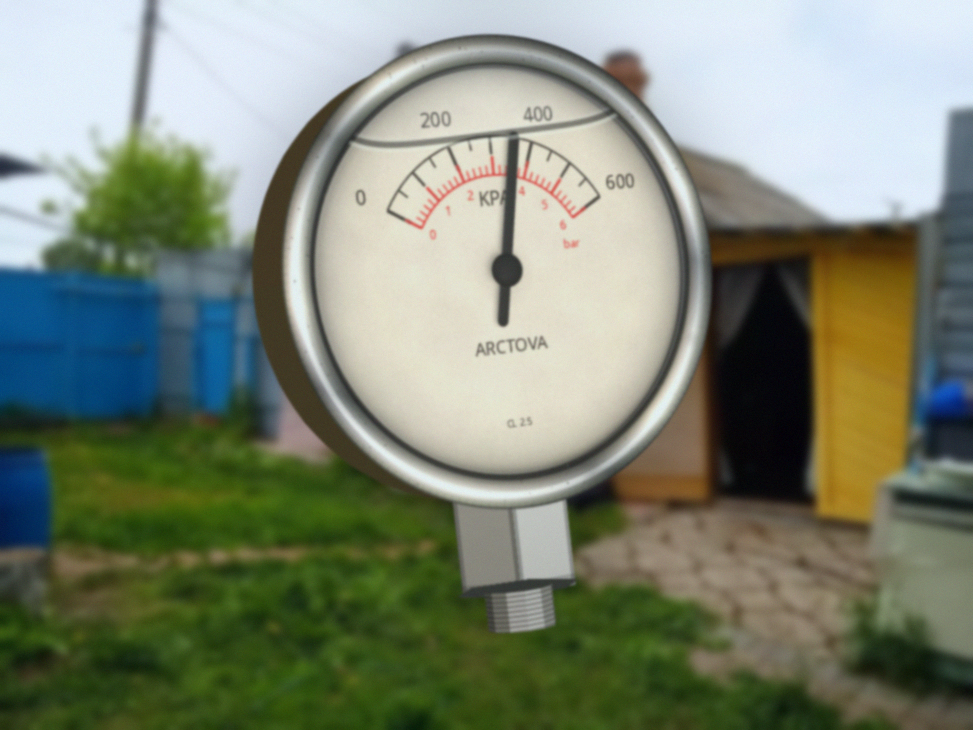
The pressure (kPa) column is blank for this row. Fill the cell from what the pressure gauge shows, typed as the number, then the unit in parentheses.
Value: 350 (kPa)
